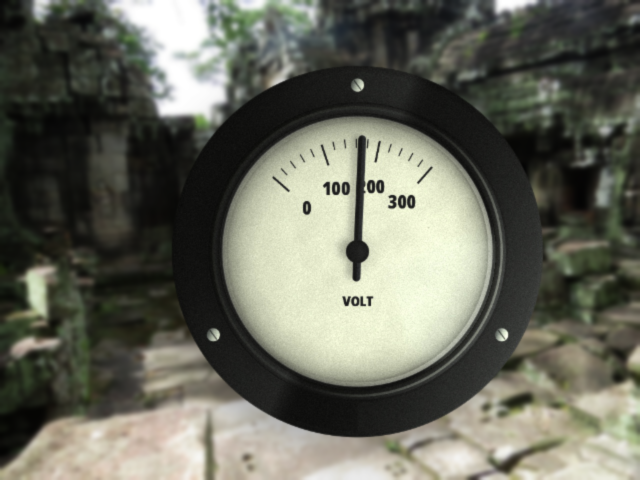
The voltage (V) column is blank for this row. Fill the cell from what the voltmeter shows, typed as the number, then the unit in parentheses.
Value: 170 (V)
